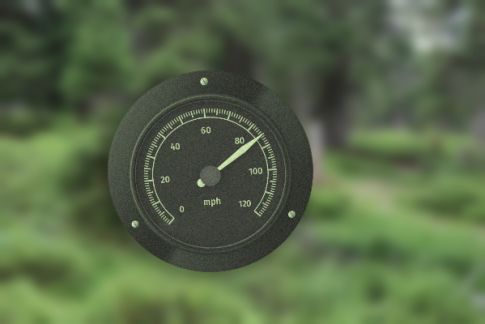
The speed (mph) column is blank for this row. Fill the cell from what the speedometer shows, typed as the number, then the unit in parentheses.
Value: 85 (mph)
